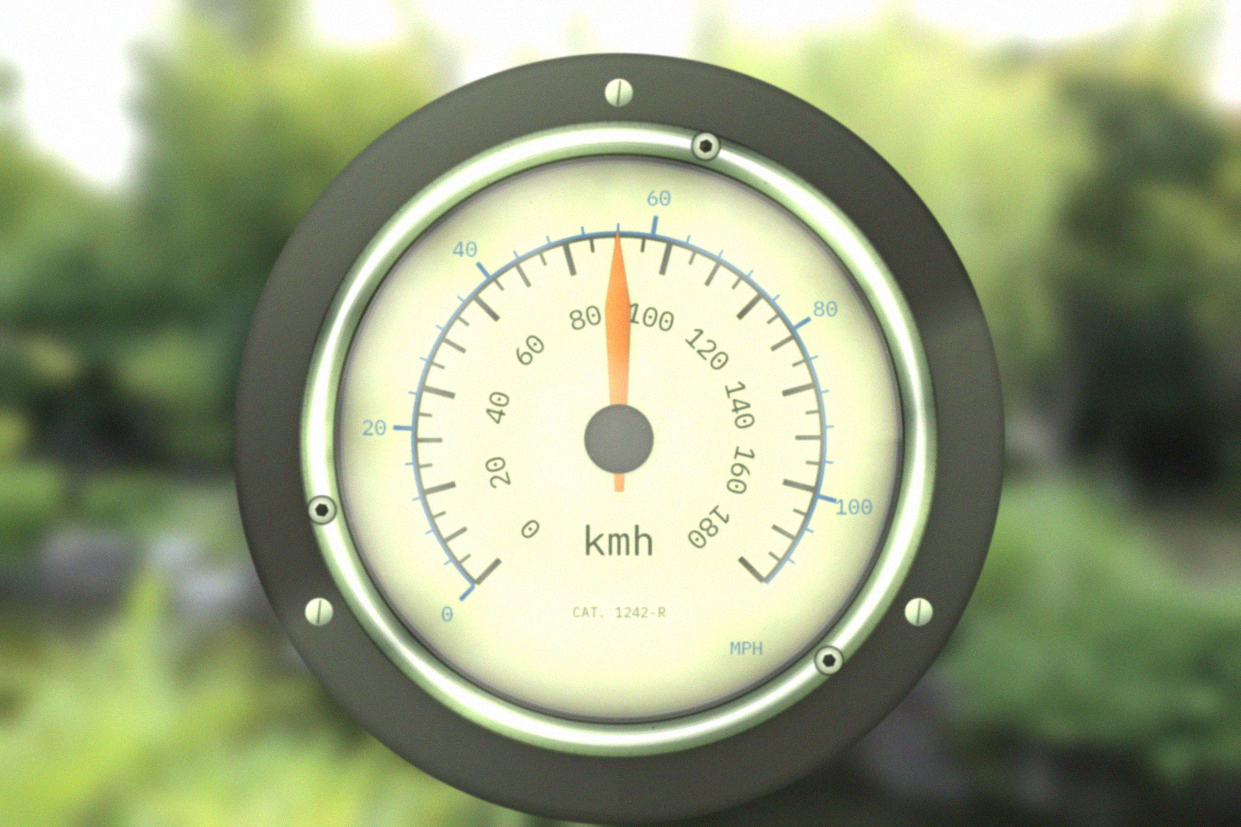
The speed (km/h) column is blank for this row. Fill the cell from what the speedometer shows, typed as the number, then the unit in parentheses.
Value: 90 (km/h)
